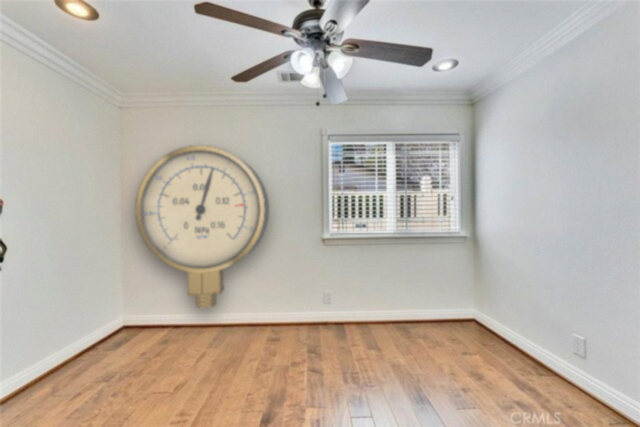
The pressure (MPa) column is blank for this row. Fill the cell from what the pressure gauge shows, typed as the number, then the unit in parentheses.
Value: 0.09 (MPa)
